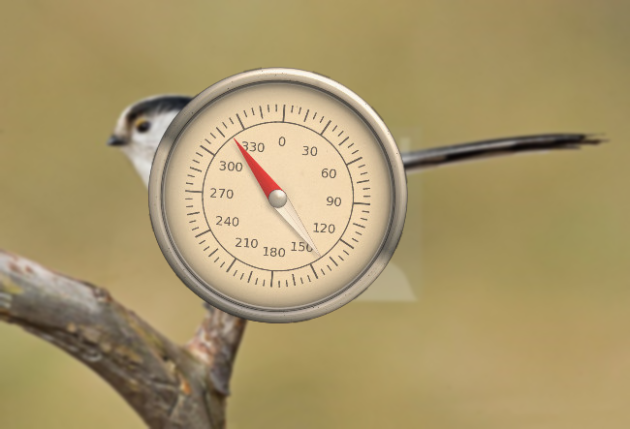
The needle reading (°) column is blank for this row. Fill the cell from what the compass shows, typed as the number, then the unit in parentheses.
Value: 320 (°)
